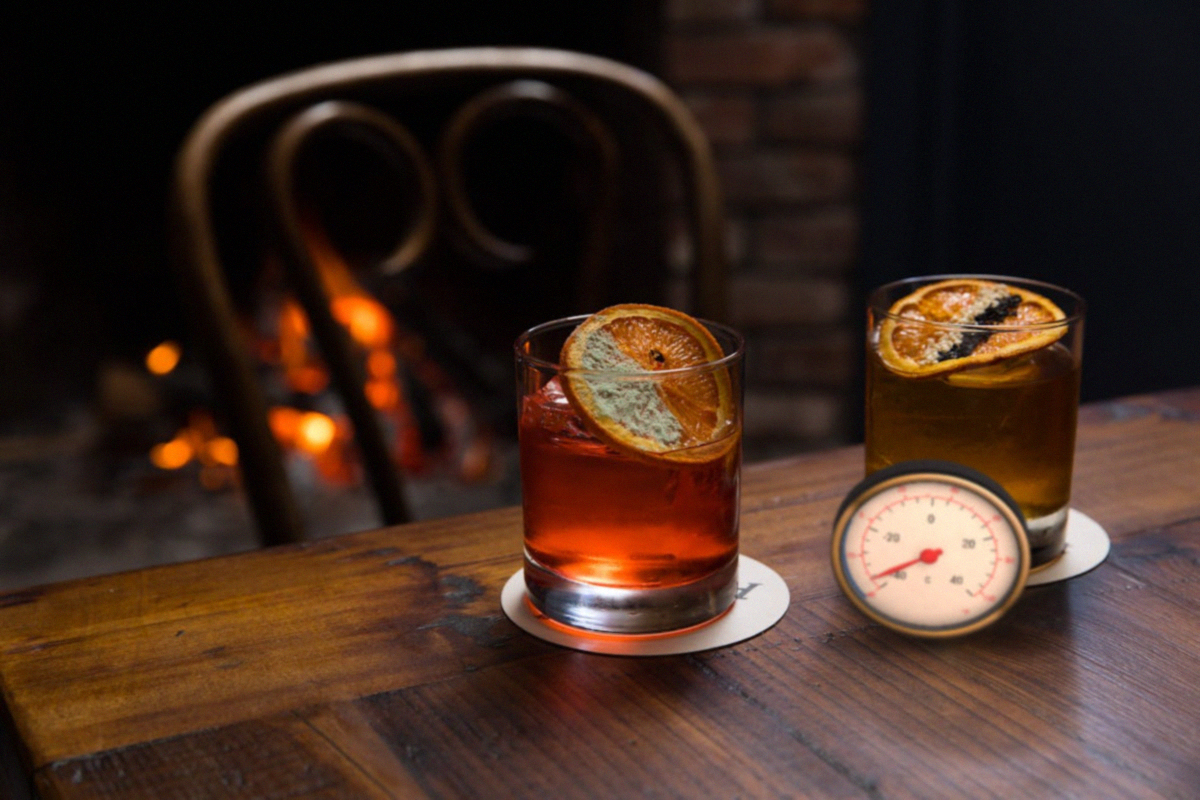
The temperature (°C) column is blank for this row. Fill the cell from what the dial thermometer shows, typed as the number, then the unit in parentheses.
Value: -36 (°C)
